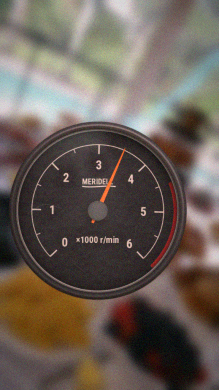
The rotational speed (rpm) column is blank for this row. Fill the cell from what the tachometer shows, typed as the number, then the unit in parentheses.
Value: 3500 (rpm)
